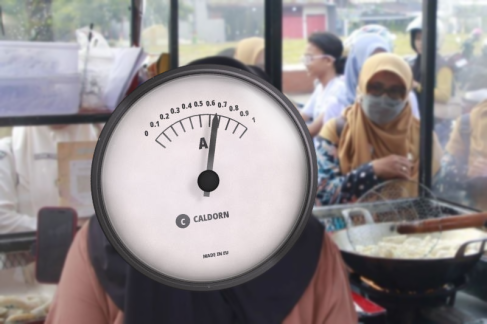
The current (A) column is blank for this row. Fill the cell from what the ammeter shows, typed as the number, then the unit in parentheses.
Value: 0.65 (A)
